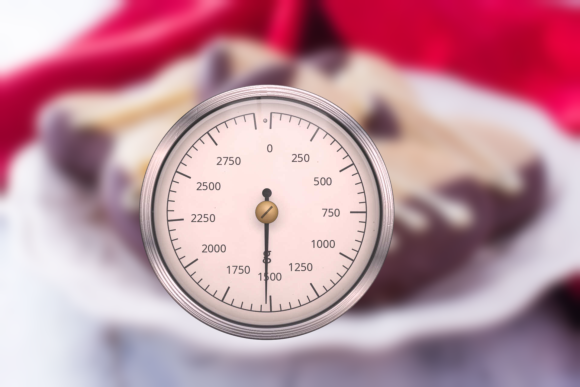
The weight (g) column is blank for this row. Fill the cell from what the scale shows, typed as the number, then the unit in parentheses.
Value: 1525 (g)
